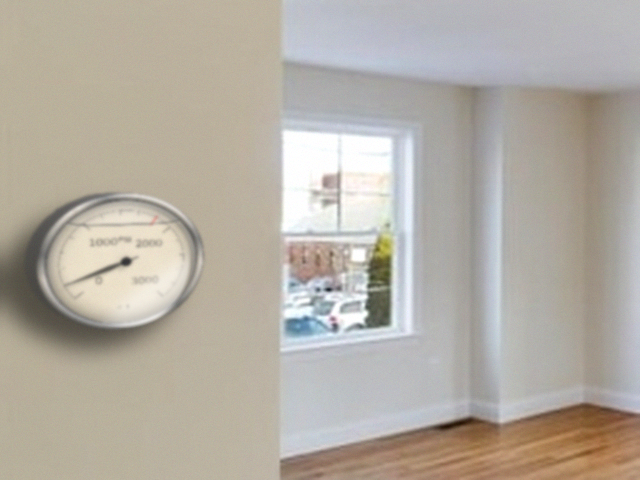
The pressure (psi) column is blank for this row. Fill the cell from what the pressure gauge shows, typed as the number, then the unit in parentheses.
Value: 200 (psi)
